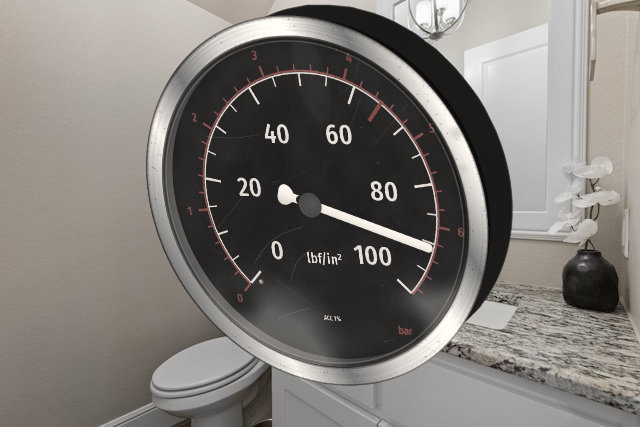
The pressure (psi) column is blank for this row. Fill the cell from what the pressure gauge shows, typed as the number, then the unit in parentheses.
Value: 90 (psi)
